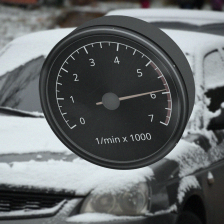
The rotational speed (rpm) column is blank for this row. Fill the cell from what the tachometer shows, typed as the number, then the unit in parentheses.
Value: 5875 (rpm)
